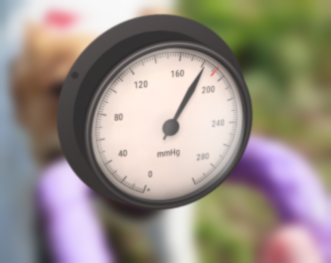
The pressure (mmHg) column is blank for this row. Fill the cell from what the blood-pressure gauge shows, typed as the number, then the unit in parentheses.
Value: 180 (mmHg)
